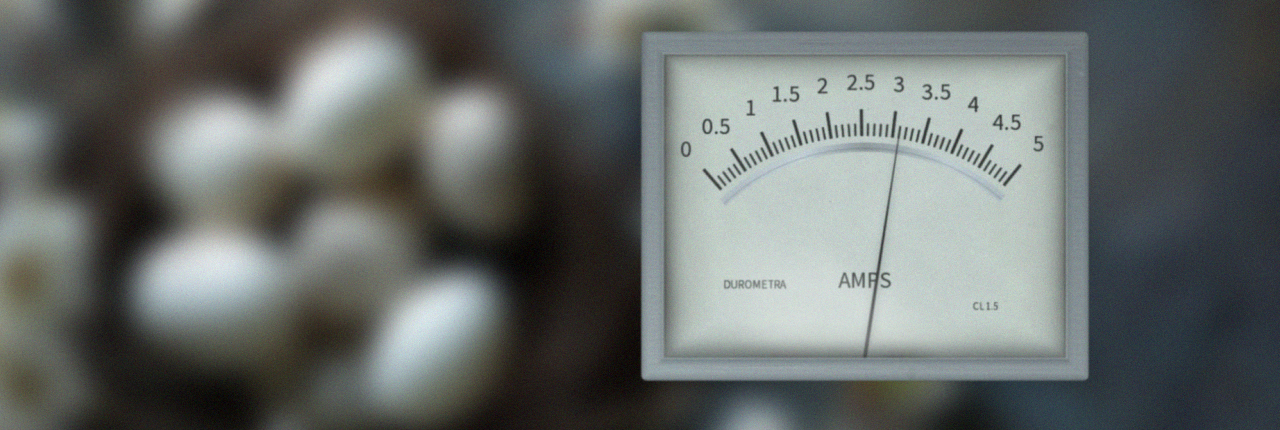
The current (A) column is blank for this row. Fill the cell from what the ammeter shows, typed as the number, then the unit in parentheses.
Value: 3.1 (A)
